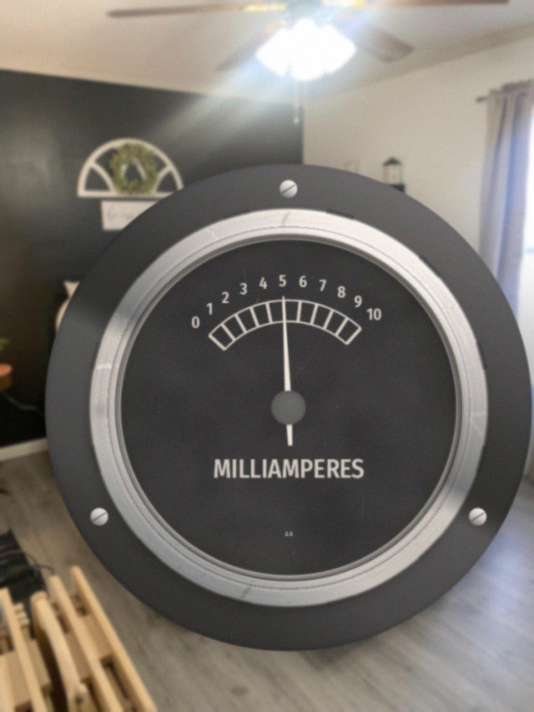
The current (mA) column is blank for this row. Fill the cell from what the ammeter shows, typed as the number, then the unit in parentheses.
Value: 5 (mA)
